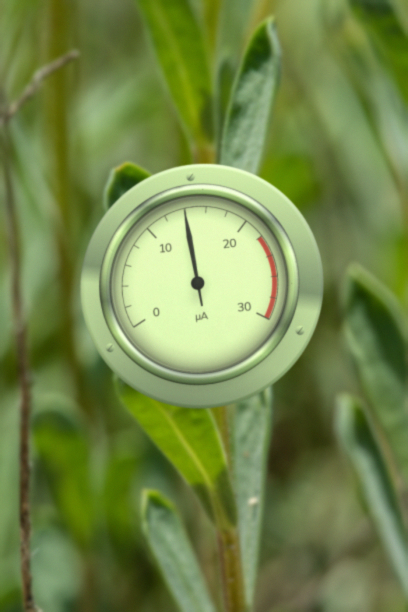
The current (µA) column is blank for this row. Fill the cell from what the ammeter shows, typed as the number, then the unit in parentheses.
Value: 14 (µA)
